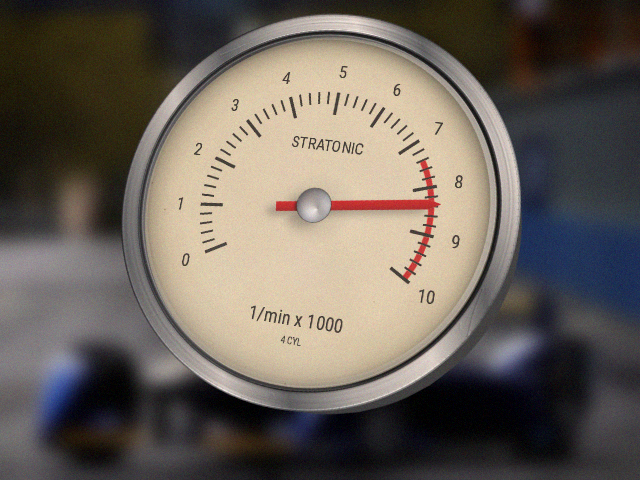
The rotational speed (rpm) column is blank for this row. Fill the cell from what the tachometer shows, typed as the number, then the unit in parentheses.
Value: 8400 (rpm)
